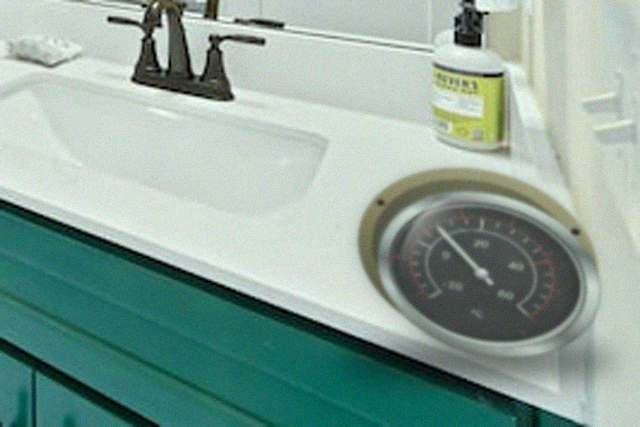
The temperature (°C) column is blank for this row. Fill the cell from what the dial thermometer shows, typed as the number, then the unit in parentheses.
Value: 8 (°C)
